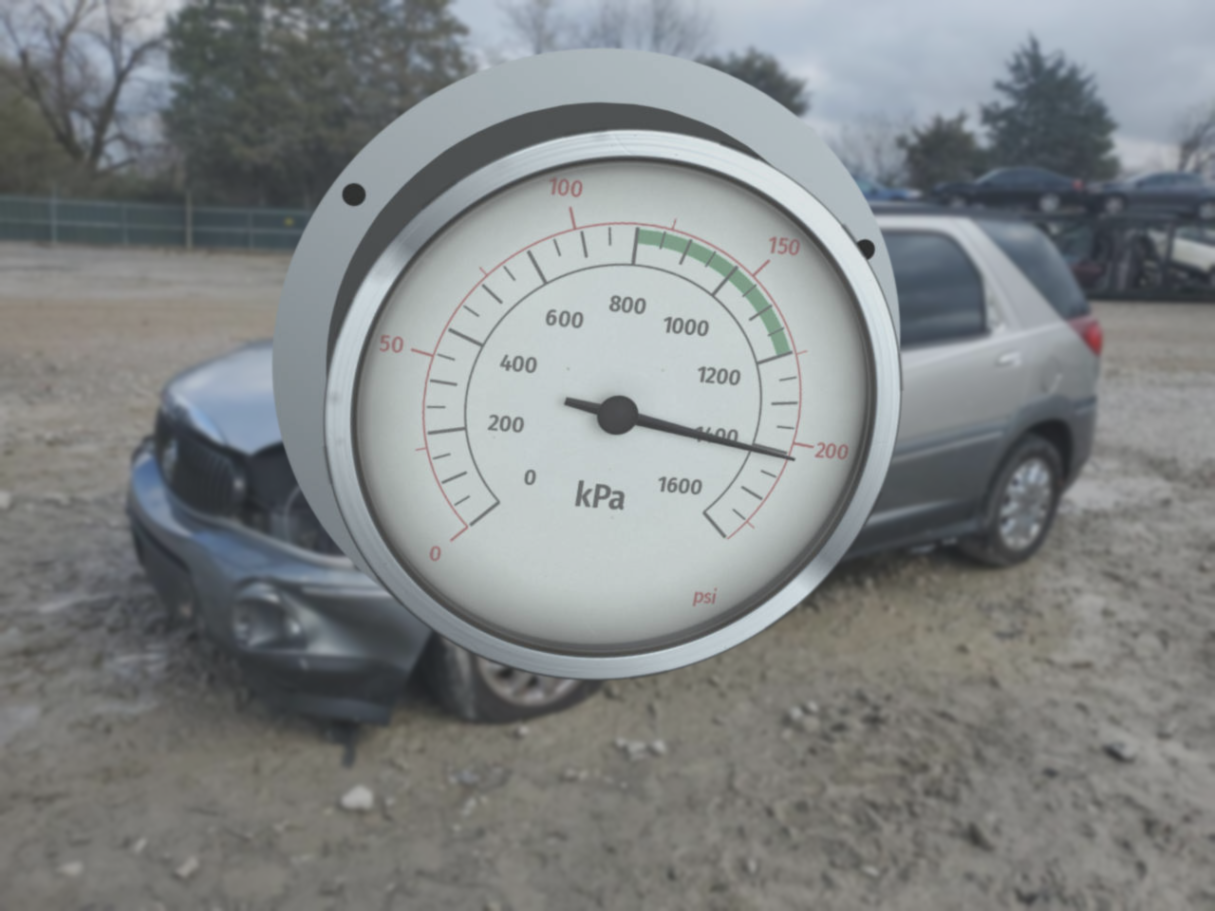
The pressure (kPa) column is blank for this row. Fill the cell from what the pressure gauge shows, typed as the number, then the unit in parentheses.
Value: 1400 (kPa)
